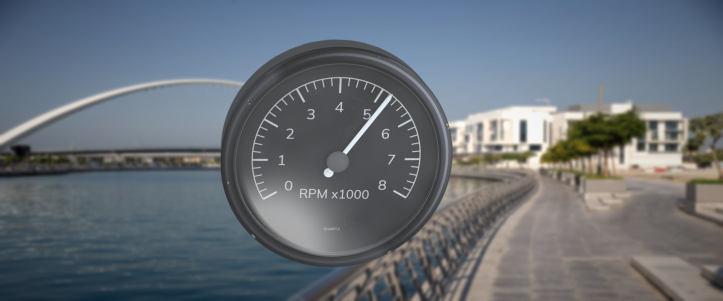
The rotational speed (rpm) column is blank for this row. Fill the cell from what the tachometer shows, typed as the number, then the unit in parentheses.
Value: 5200 (rpm)
